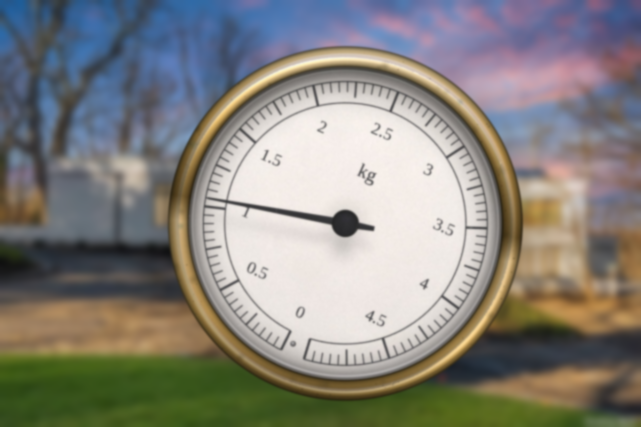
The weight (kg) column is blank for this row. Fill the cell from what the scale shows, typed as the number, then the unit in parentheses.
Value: 1.05 (kg)
